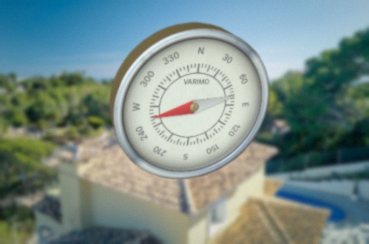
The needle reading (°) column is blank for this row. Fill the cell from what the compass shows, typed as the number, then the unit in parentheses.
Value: 255 (°)
